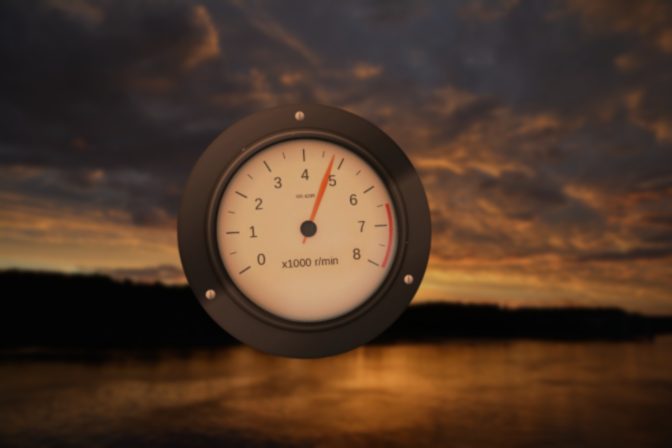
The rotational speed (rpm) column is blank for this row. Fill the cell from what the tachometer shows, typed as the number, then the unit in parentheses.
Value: 4750 (rpm)
